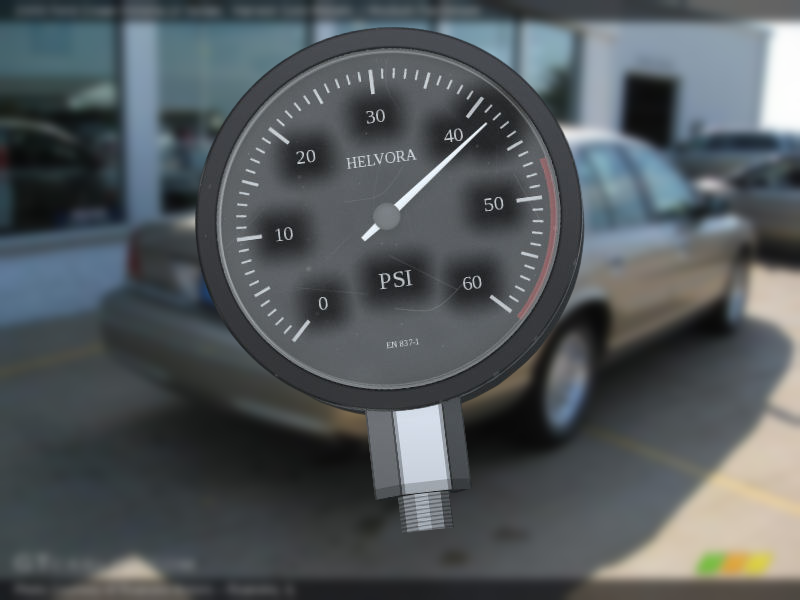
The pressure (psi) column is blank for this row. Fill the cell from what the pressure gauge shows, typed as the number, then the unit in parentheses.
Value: 42 (psi)
